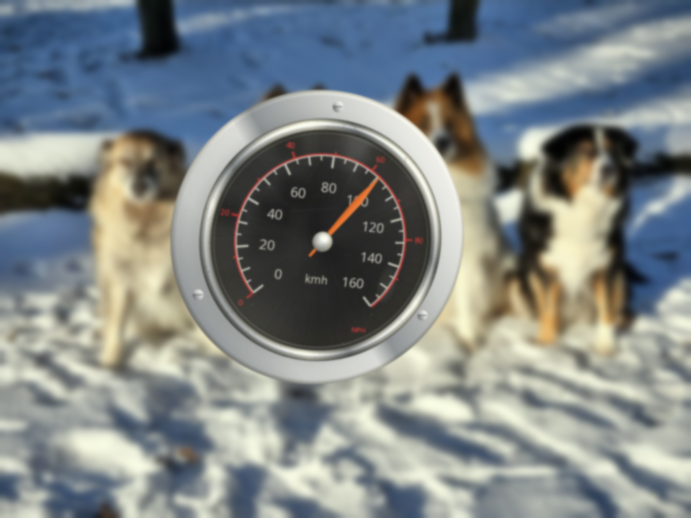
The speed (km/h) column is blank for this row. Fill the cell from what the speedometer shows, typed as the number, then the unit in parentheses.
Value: 100 (km/h)
